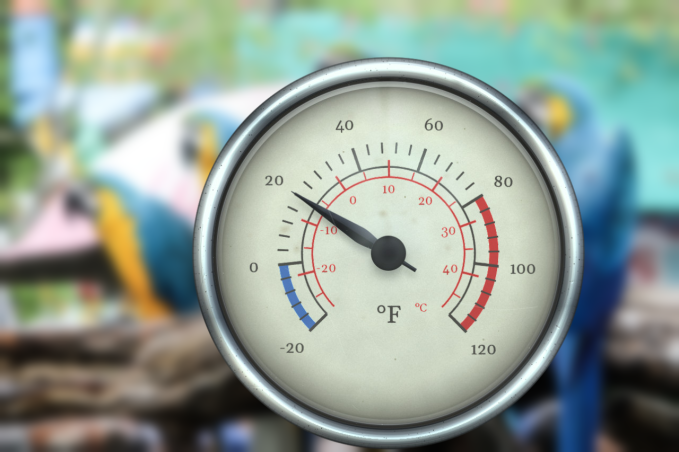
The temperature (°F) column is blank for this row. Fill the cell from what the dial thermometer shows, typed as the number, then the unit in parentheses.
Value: 20 (°F)
